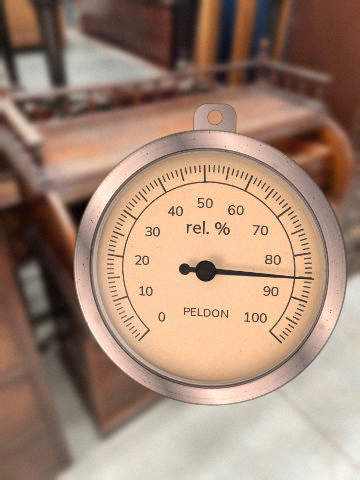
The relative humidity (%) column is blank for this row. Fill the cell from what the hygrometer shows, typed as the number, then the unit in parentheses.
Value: 85 (%)
